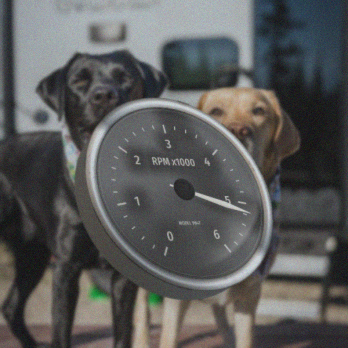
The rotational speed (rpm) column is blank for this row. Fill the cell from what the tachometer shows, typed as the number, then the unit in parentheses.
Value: 5200 (rpm)
